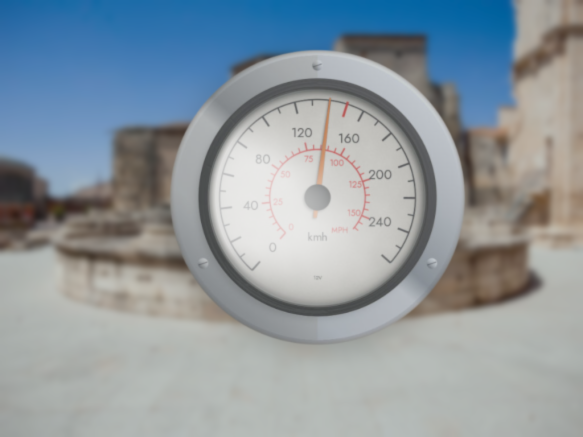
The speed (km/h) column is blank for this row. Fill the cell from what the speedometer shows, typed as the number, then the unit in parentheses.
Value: 140 (km/h)
